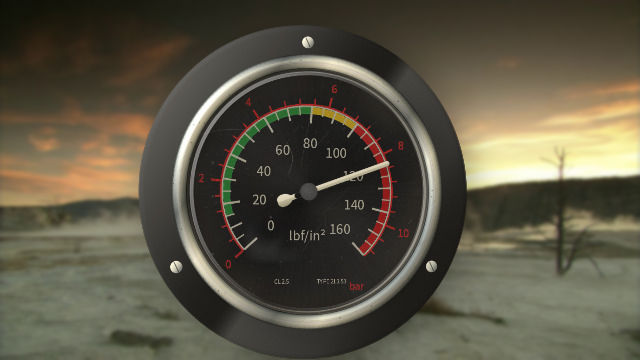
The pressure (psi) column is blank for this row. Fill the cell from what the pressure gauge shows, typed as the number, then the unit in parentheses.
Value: 120 (psi)
